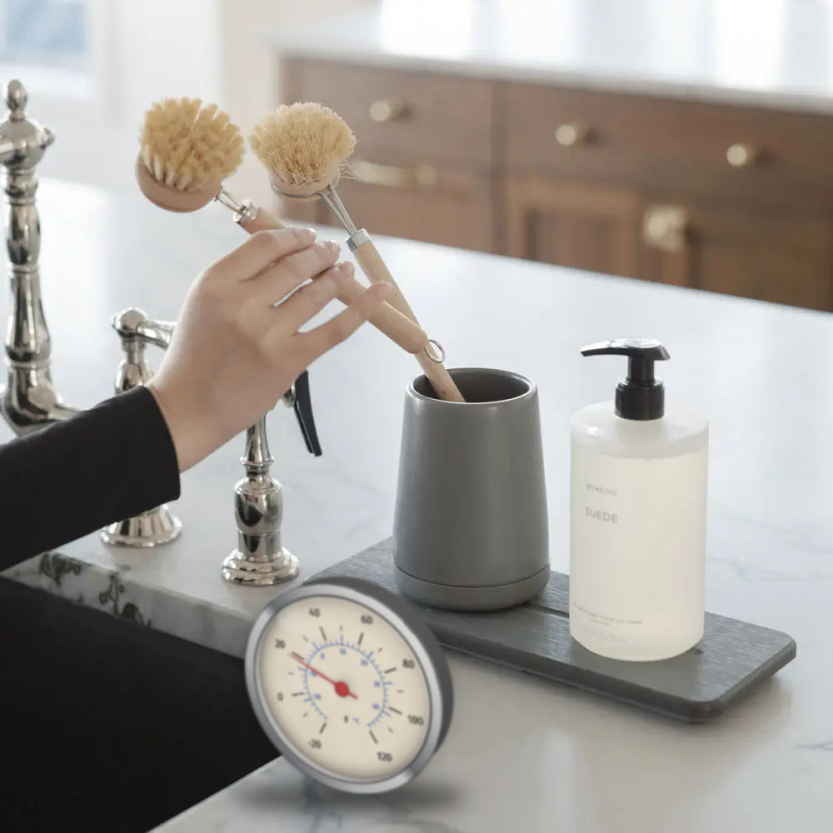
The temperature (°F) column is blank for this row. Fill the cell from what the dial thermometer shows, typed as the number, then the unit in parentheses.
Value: 20 (°F)
